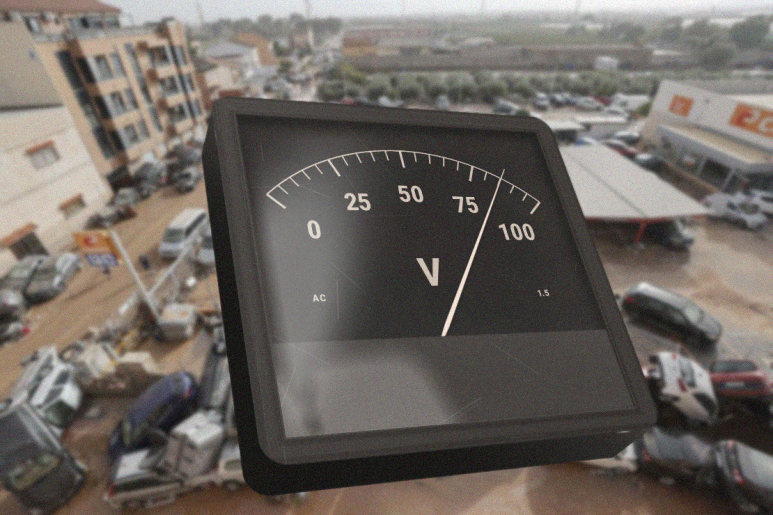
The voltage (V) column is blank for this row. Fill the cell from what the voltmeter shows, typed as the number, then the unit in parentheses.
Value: 85 (V)
